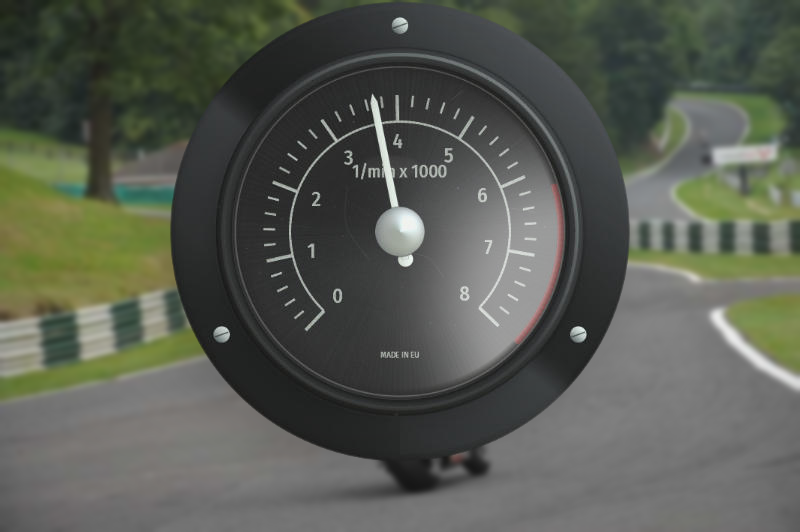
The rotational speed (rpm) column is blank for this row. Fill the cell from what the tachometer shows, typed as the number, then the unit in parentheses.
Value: 3700 (rpm)
